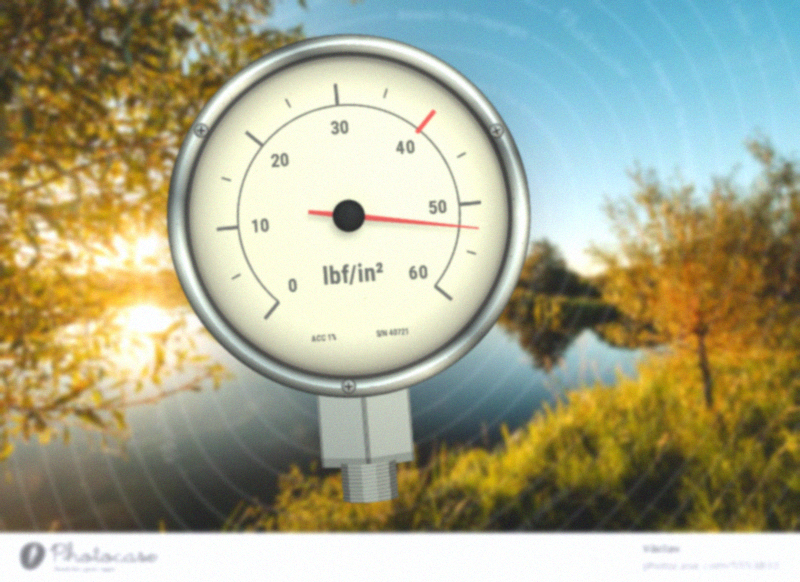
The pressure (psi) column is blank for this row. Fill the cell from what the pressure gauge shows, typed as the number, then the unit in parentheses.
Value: 52.5 (psi)
